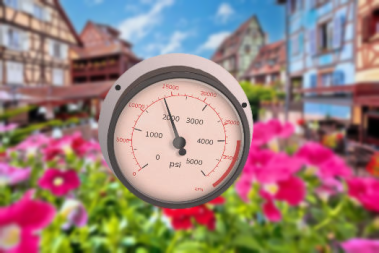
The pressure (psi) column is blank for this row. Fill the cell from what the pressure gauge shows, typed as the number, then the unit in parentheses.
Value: 2000 (psi)
